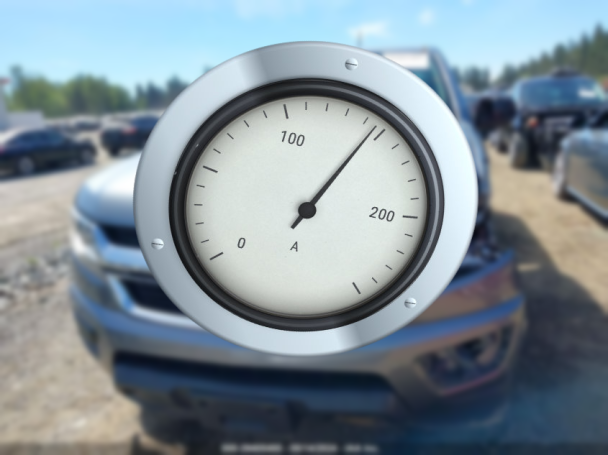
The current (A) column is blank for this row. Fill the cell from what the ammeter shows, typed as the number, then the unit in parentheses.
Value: 145 (A)
